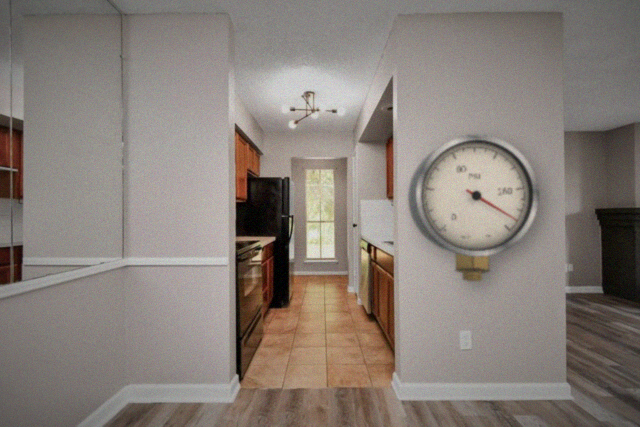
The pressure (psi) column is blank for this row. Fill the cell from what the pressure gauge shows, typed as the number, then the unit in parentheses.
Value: 190 (psi)
